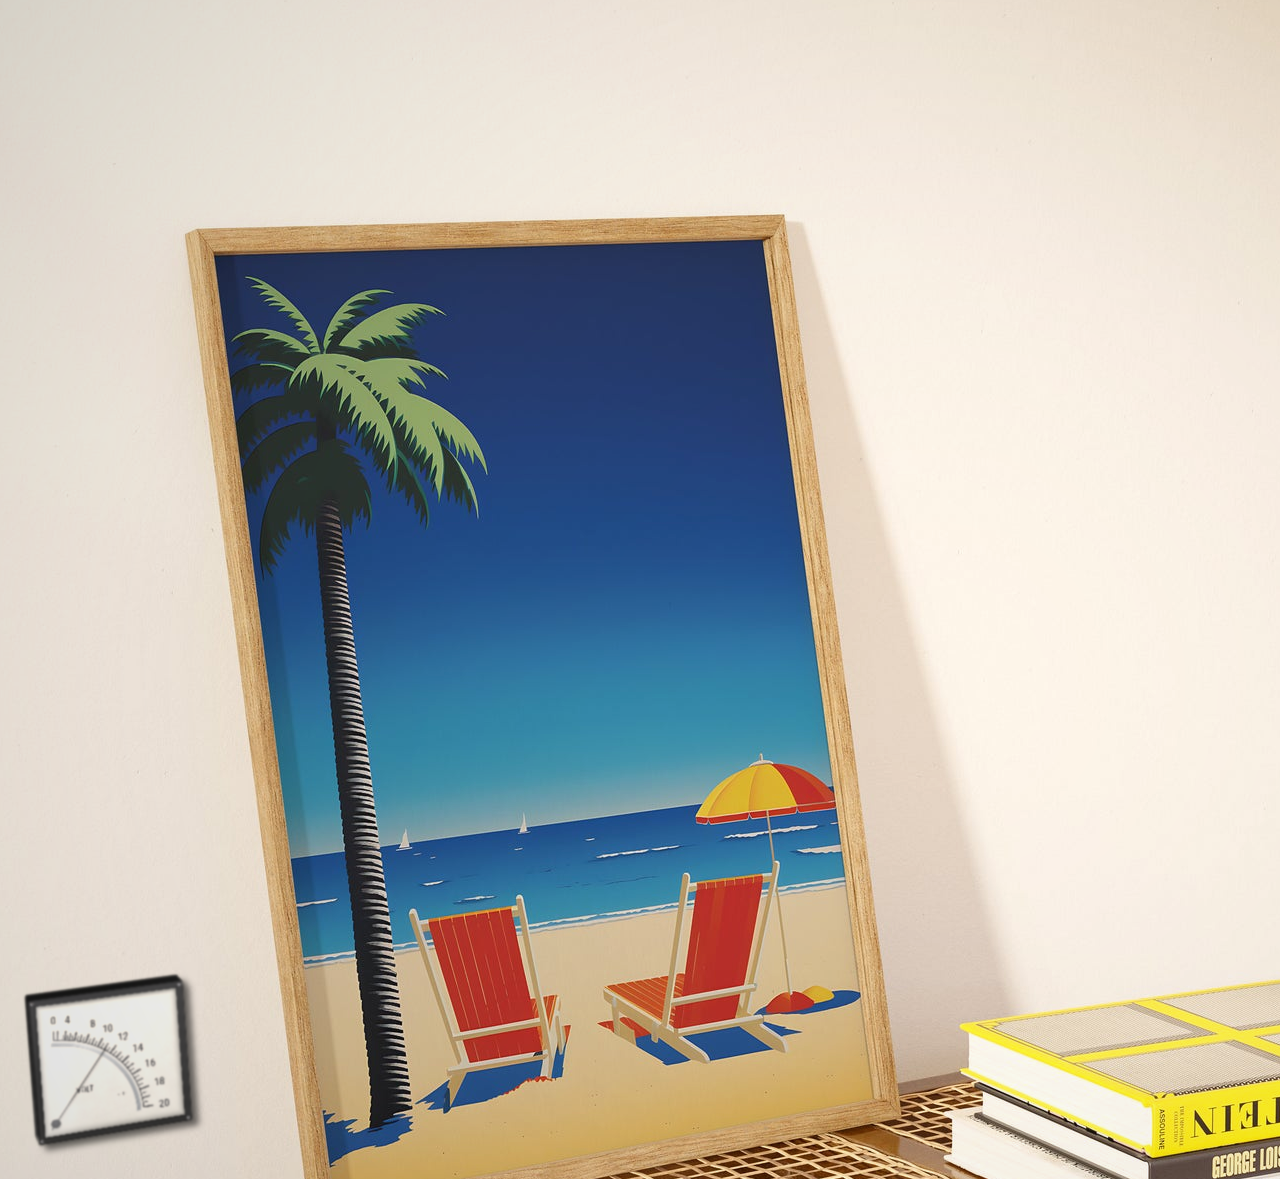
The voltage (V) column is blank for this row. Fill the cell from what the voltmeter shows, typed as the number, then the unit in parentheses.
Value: 11 (V)
